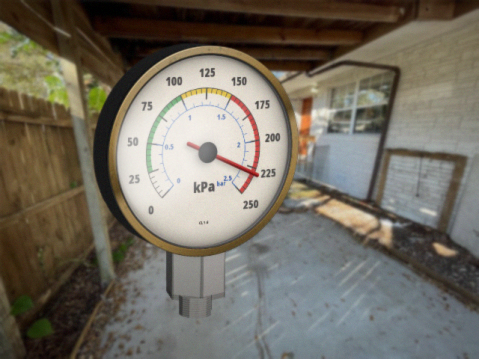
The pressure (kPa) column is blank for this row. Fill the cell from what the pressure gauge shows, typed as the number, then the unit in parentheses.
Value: 230 (kPa)
